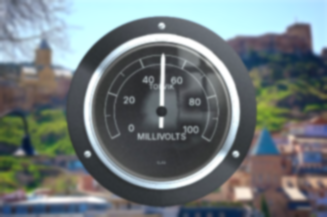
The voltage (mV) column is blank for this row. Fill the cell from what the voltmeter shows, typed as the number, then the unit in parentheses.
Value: 50 (mV)
